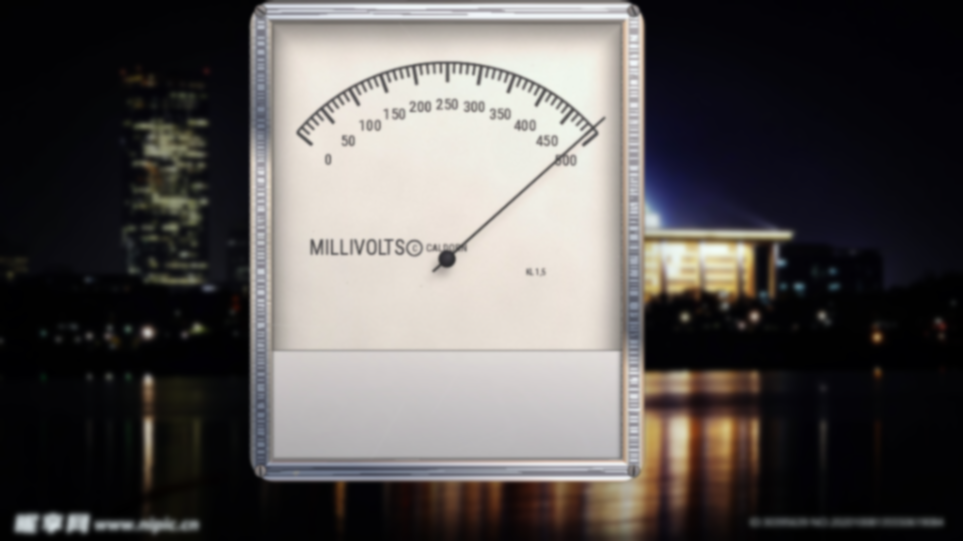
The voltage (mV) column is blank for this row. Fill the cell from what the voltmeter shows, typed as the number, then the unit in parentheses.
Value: 490 (mV)
